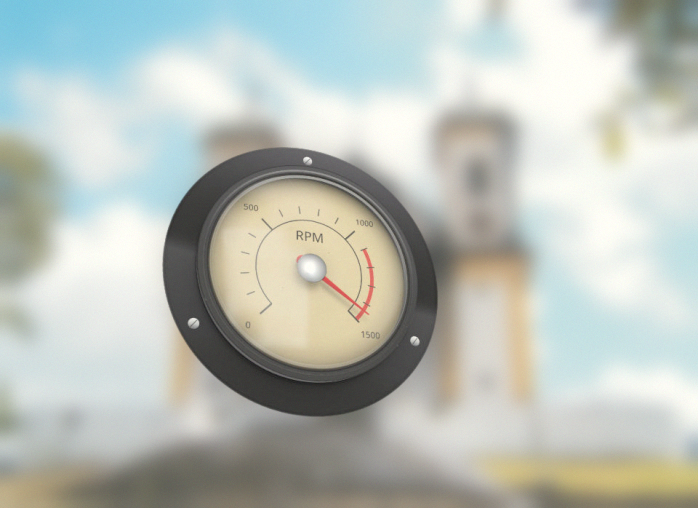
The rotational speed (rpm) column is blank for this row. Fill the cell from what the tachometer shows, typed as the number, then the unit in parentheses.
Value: 1450 (rpm)
